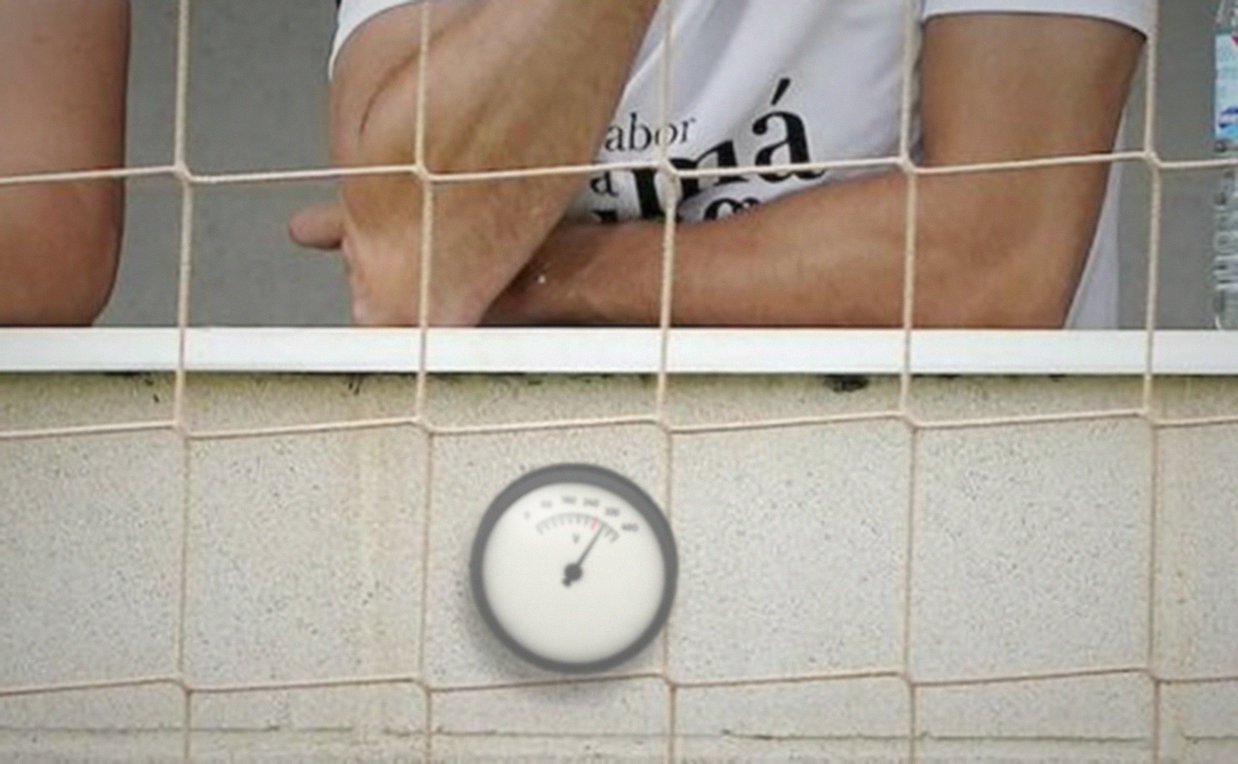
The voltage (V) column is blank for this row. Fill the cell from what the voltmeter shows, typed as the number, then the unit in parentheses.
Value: 320 (V)
